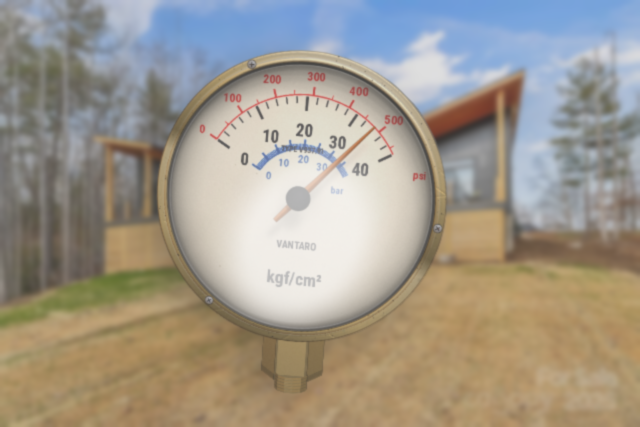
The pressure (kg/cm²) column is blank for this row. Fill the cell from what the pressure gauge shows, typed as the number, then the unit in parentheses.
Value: 34 (kg/cm²)
